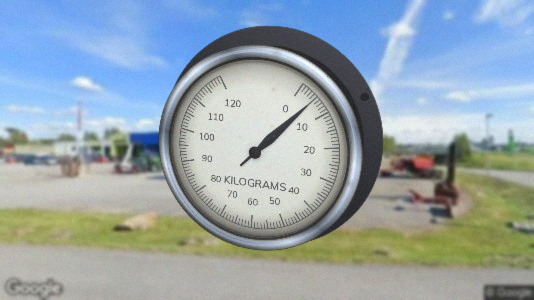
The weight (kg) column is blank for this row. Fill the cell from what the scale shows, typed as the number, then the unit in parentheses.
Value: 5 (kg)
